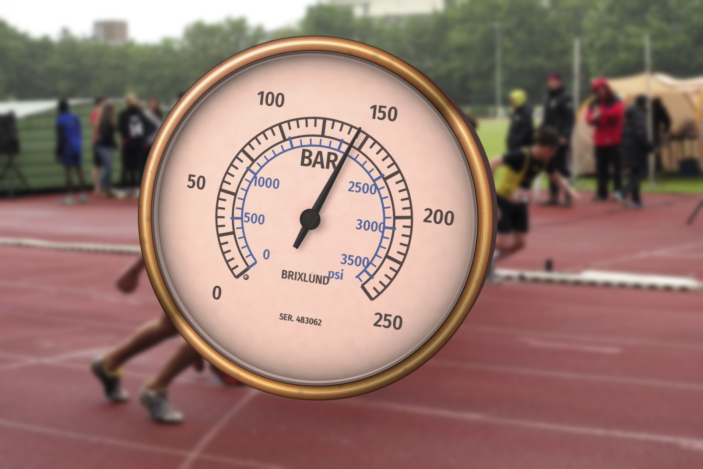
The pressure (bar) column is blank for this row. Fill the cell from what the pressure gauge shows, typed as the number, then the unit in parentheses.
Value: 145 (bar)
